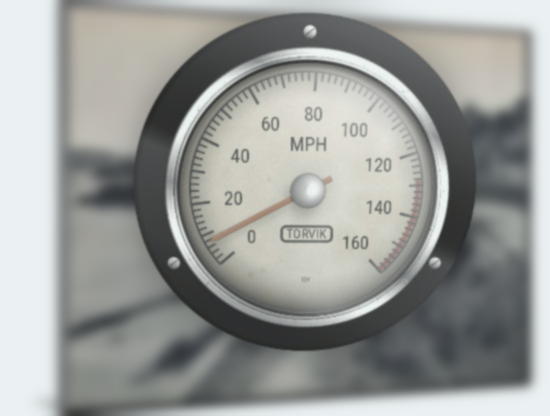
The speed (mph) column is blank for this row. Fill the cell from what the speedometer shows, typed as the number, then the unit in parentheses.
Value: 8 (mph)
